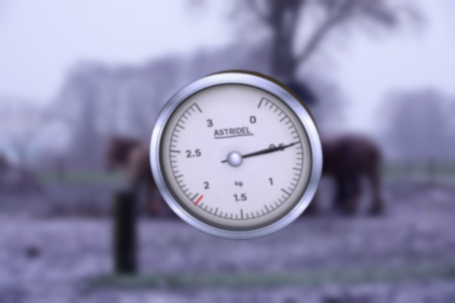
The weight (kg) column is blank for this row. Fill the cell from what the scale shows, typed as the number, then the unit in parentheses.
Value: 0.5 (kg)
